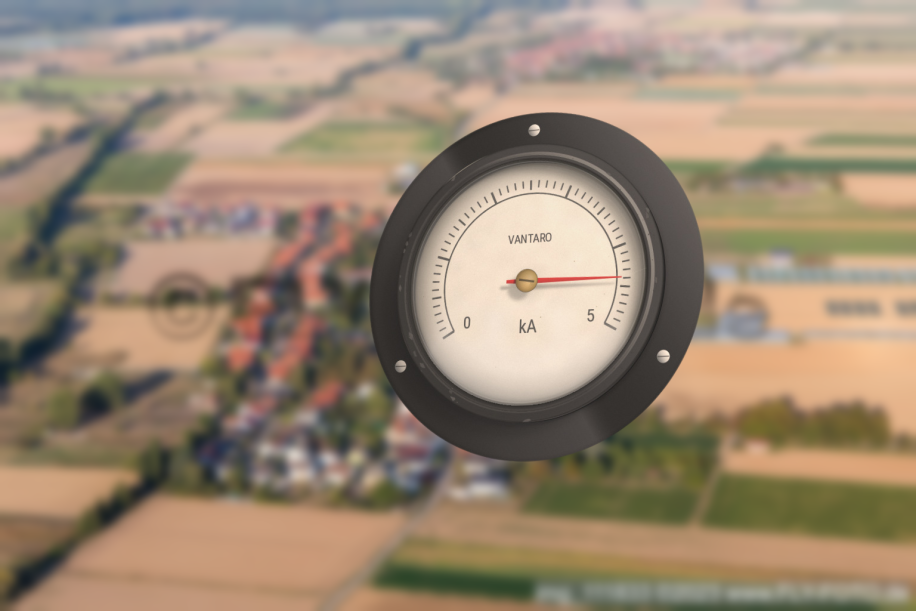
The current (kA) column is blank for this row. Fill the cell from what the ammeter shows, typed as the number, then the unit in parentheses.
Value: 4.4 (kA)
